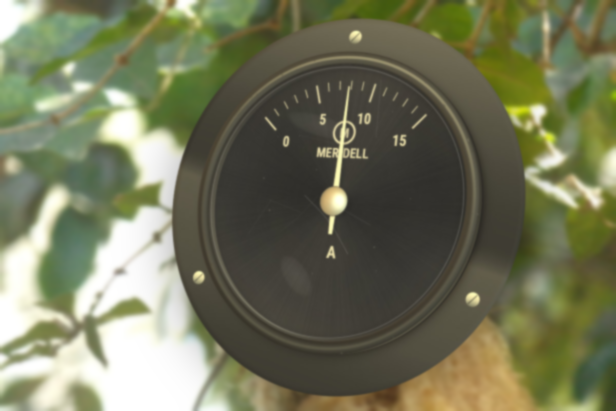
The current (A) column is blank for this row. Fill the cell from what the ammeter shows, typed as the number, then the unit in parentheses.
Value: 8 (A)
